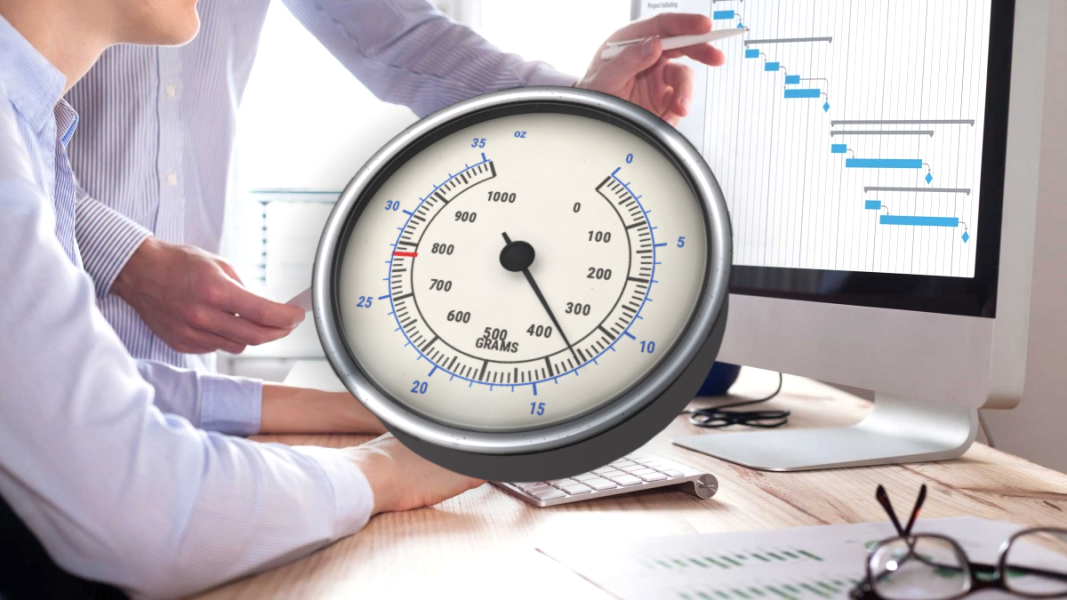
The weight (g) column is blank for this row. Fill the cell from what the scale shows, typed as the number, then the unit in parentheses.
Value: 360 (g)
